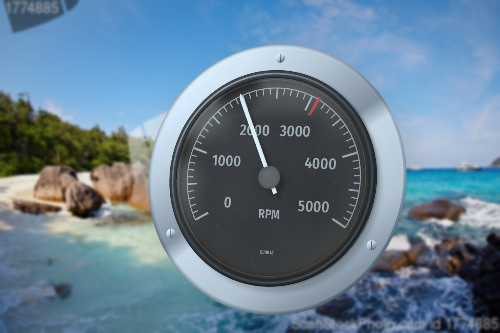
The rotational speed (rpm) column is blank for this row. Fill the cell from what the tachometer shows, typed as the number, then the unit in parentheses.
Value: 2000 (rpm)
